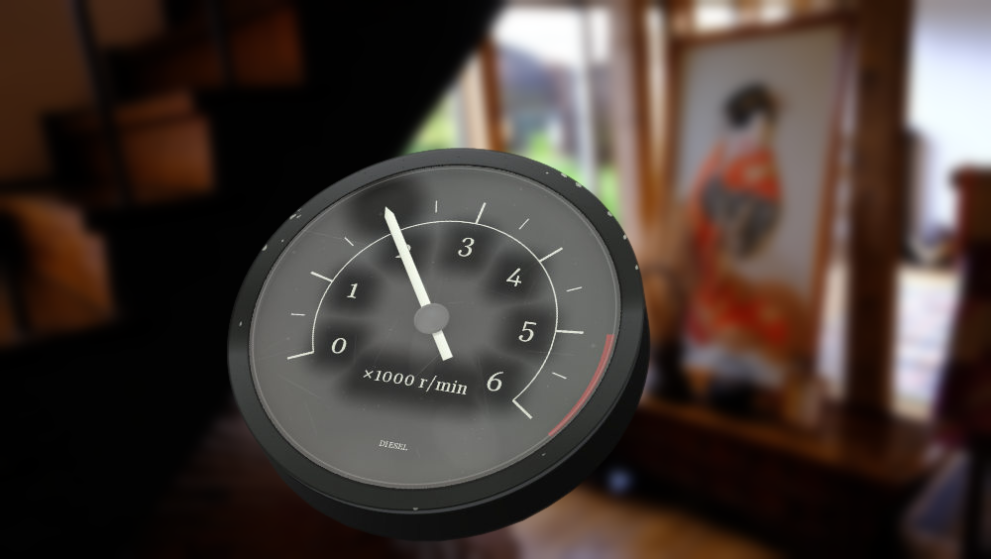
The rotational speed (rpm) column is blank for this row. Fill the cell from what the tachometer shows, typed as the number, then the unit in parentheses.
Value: 2000 (rpm)
